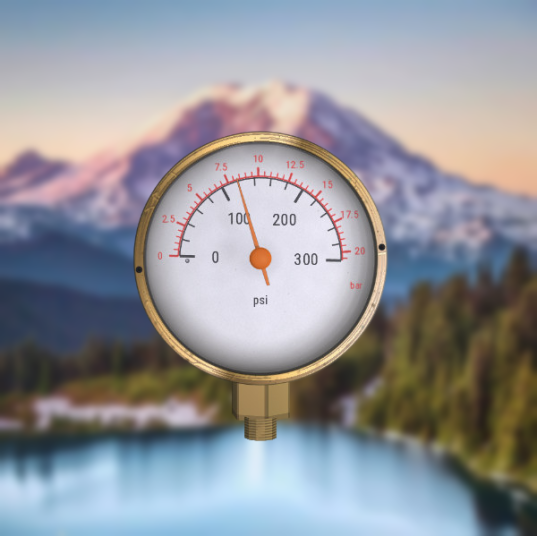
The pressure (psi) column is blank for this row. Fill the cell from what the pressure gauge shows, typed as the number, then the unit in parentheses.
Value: 120 (psi)
